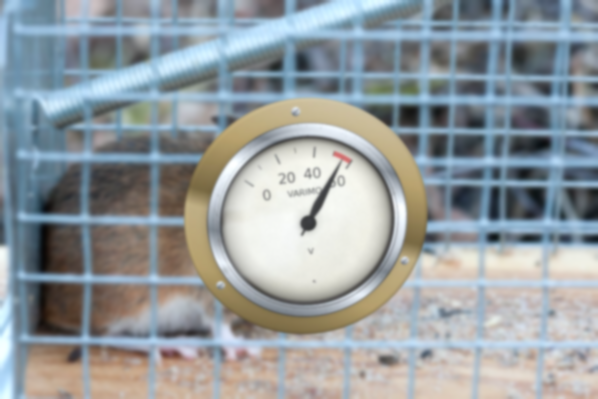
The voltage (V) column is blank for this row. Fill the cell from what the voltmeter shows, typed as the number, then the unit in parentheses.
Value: 55 (V)
